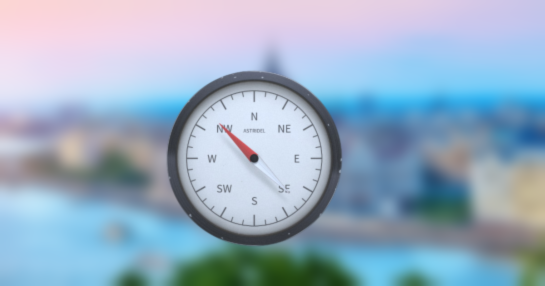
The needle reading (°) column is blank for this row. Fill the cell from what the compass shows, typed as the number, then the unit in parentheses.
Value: 315 (°)
